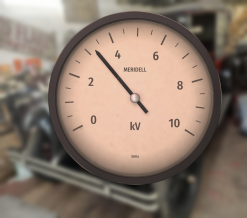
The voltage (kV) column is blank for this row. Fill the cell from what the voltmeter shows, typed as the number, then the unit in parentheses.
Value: 3.25 (kV)
